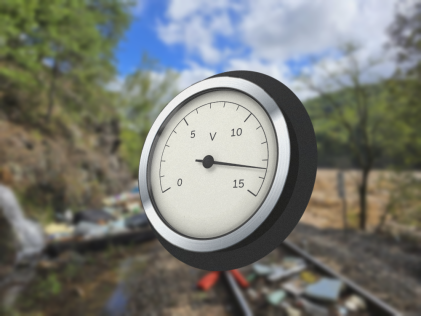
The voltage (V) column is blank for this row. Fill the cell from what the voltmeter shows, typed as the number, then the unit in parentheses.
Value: 13.5 (V)
